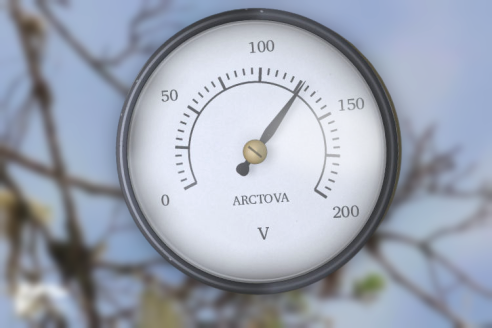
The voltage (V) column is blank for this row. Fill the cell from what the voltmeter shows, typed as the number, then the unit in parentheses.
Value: 127.5 (V)
